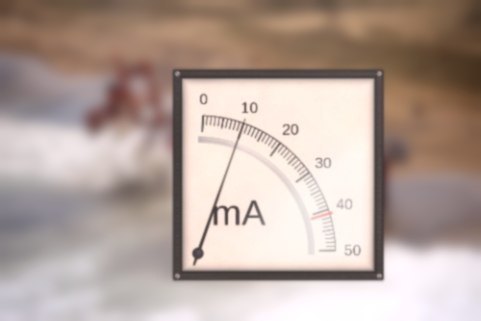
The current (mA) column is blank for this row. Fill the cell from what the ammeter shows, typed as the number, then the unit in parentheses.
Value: 10 (mA)
